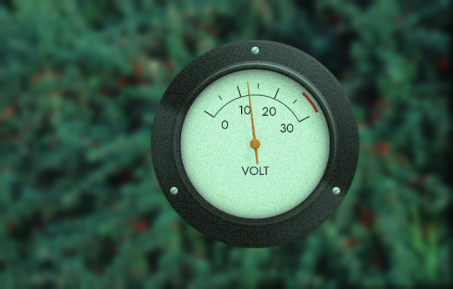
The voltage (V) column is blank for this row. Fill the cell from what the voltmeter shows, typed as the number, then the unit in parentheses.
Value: 12.5 (V)
